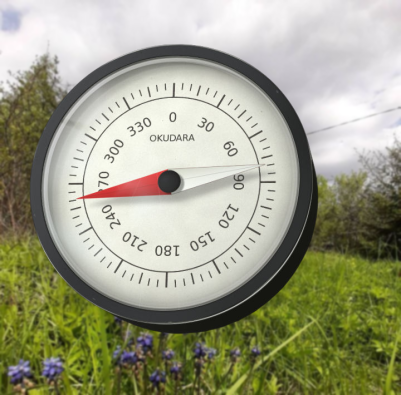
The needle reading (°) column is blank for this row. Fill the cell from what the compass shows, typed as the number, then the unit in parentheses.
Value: 260 (°)
